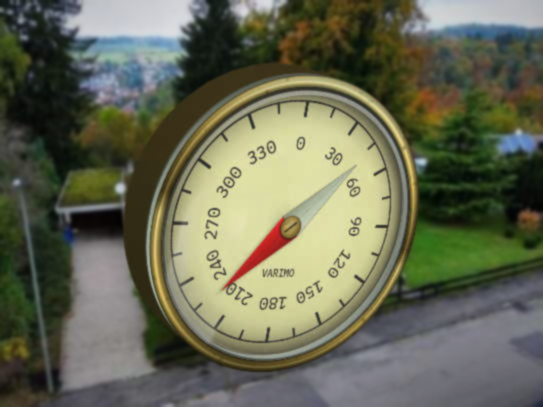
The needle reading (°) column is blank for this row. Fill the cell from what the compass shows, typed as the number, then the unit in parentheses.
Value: 225 (°)
